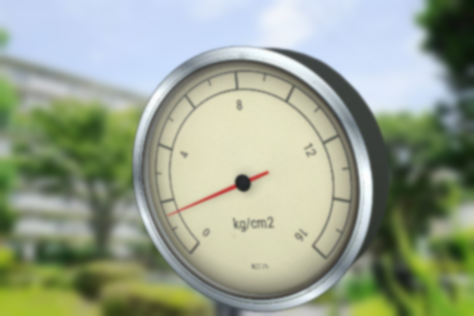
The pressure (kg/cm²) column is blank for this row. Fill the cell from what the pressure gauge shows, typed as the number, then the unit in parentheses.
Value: 1.5 (kg/cm²)
